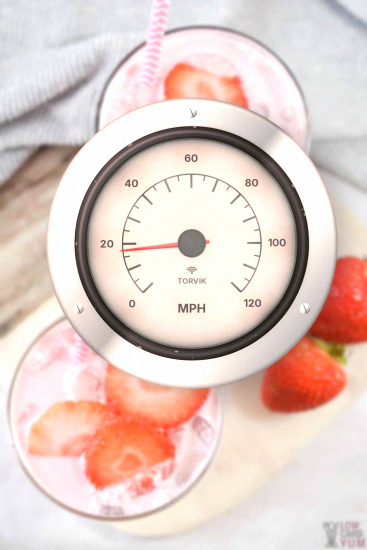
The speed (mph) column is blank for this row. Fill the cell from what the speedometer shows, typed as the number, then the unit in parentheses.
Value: 17.5 (mph)
